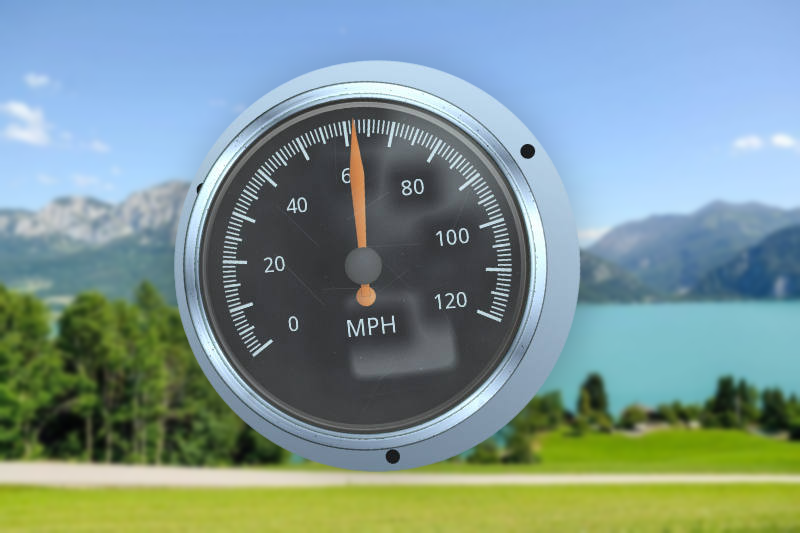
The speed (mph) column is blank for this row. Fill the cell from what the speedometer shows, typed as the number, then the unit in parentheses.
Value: 62 (mph)
